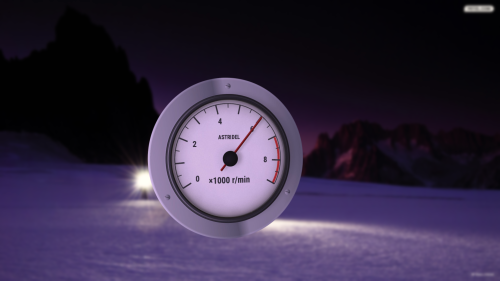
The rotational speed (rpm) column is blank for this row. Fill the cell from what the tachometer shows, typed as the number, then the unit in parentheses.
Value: 6000 (rpm)
